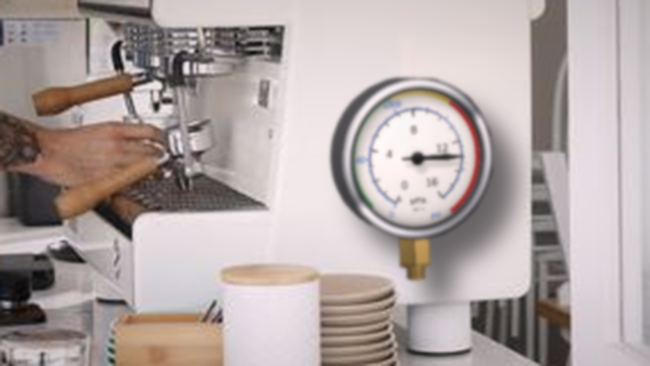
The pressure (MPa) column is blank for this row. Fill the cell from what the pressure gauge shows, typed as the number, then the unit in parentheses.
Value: 13 (MPa)
